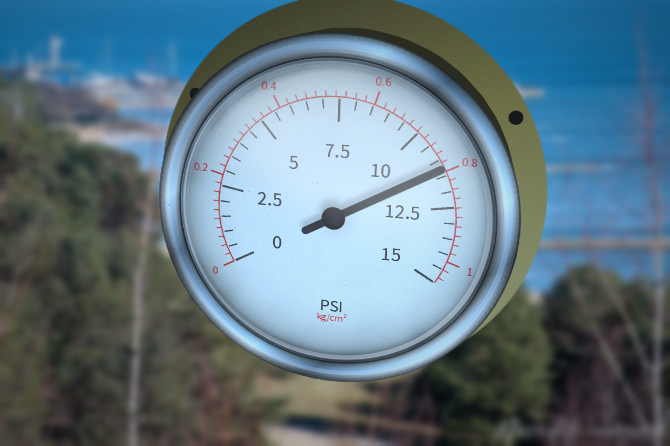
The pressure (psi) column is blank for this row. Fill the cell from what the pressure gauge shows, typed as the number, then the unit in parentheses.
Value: 11.25 (psi)
